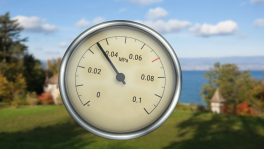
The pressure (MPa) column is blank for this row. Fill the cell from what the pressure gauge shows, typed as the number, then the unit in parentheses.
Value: 0.035 (MPa)
